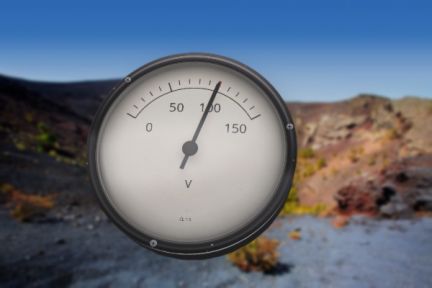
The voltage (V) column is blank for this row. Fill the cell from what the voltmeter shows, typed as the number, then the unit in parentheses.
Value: 100 (V)
